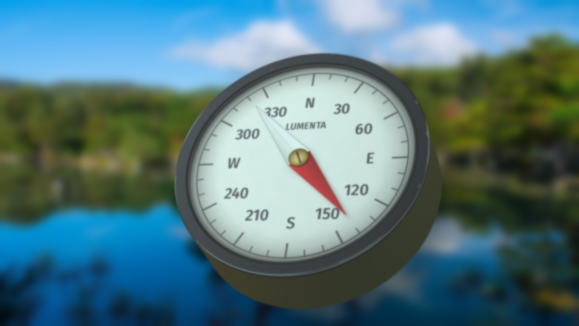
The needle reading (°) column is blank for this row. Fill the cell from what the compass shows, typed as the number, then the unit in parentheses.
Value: 140 (°)
